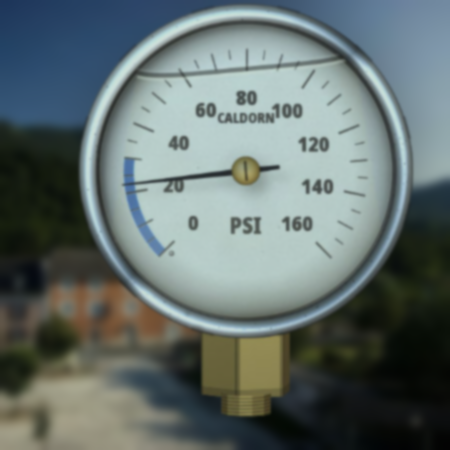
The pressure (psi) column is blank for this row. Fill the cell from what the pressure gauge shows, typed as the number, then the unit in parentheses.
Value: 22.5 (psi)
